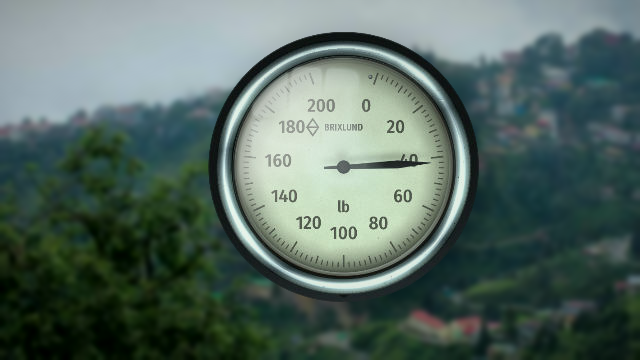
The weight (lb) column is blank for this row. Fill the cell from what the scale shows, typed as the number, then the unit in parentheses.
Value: 42 (lb)
